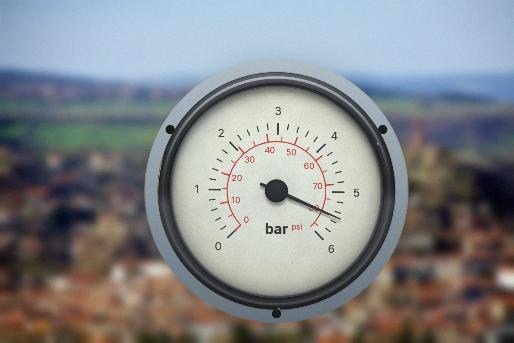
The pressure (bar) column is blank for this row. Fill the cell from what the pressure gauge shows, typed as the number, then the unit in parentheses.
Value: 5.5 (bar)
